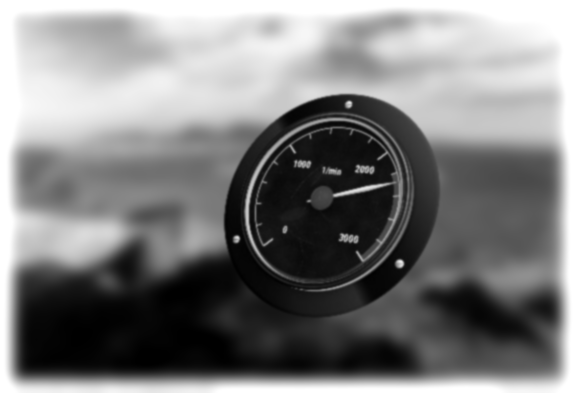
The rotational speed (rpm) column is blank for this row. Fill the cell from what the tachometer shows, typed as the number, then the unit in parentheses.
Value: 2300 (rpm)
